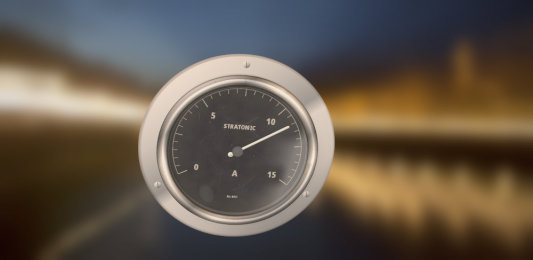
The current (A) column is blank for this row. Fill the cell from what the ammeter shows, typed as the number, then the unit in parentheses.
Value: 11 (A)
